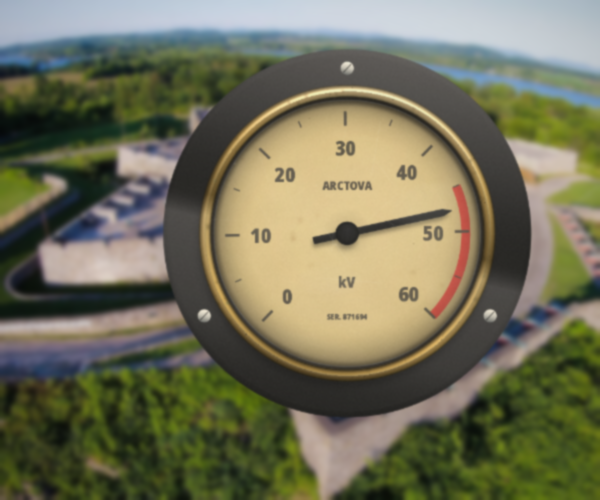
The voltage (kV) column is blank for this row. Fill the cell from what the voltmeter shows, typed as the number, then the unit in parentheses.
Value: 47.5 (kV)
